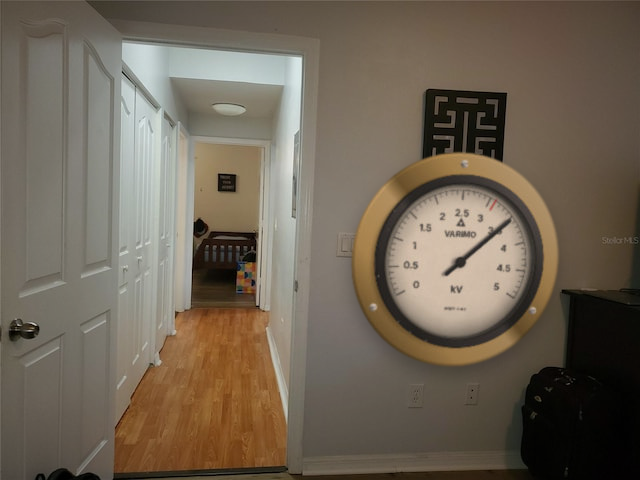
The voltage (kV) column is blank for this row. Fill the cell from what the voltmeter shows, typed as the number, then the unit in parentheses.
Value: 3.5 (kV)
